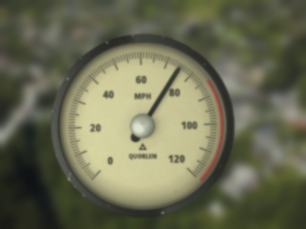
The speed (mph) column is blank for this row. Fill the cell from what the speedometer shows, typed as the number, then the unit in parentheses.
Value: 75 (mph)
